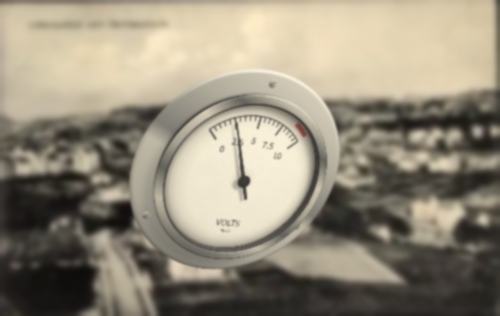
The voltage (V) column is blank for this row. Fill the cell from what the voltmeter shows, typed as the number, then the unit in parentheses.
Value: 2.5 (V)
